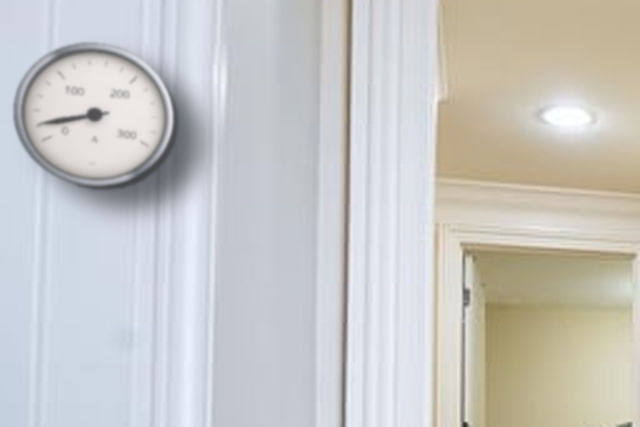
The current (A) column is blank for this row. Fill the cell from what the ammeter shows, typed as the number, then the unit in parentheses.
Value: 20 (A)
